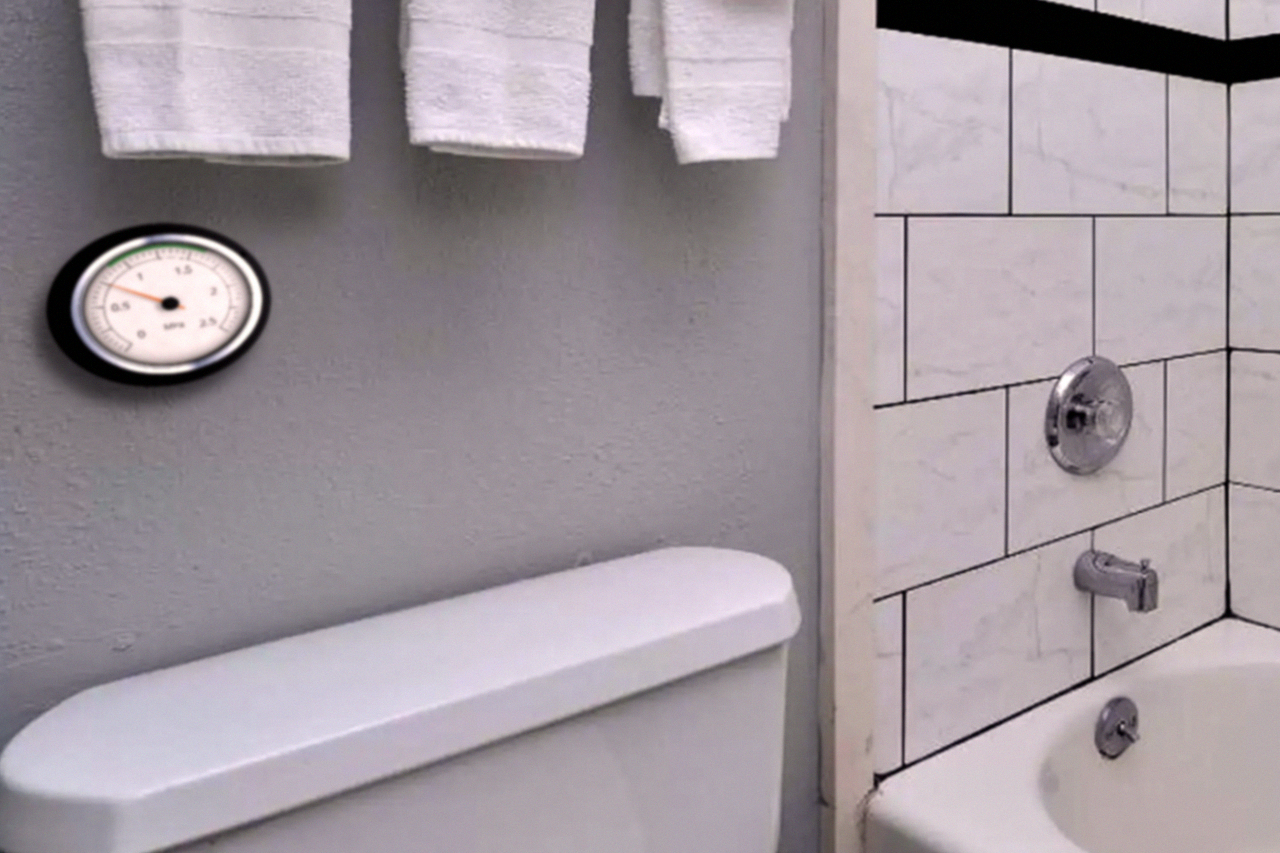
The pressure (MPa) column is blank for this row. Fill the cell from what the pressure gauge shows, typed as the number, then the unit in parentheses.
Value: 0.75 (MPa)
